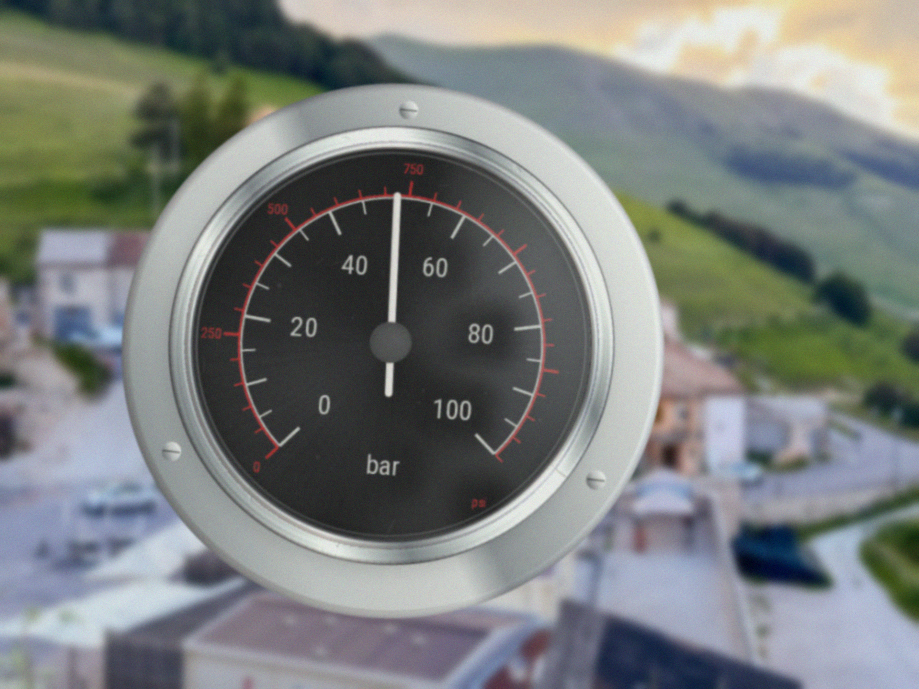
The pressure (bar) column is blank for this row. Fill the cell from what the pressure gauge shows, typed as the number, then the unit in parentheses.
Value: 50 (bar)
